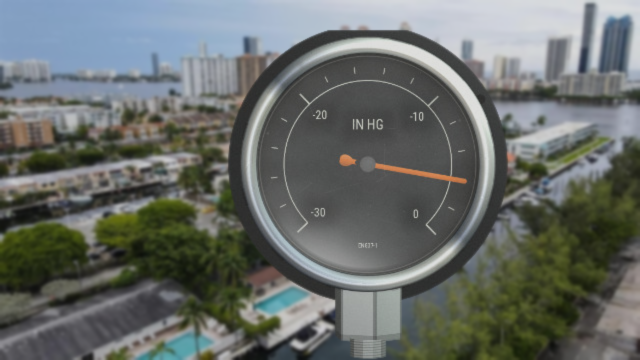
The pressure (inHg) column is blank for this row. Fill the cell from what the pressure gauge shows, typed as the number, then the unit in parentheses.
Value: -4 (inHg)
